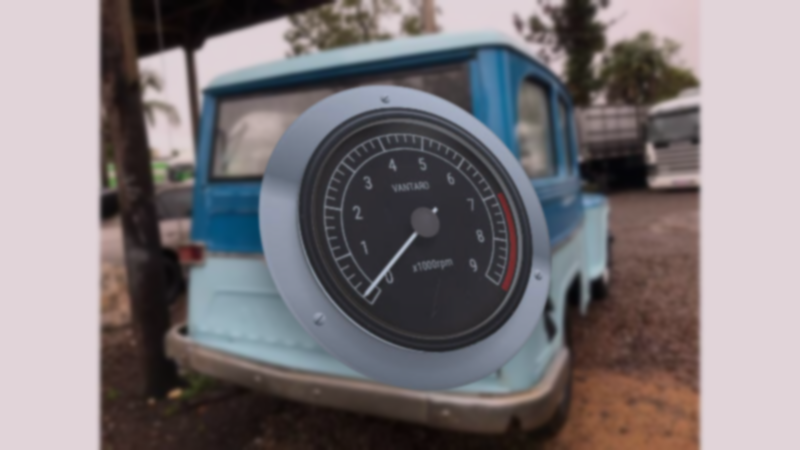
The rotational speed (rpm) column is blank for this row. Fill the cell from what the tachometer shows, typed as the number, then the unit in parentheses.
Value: 200 (rpm)
